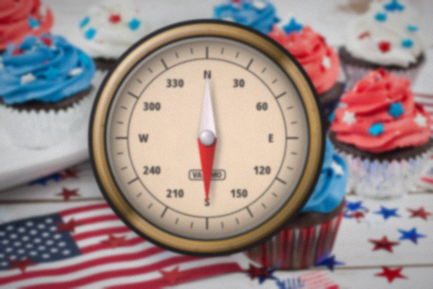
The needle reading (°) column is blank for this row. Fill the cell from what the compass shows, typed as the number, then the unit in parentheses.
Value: 180 (°)
